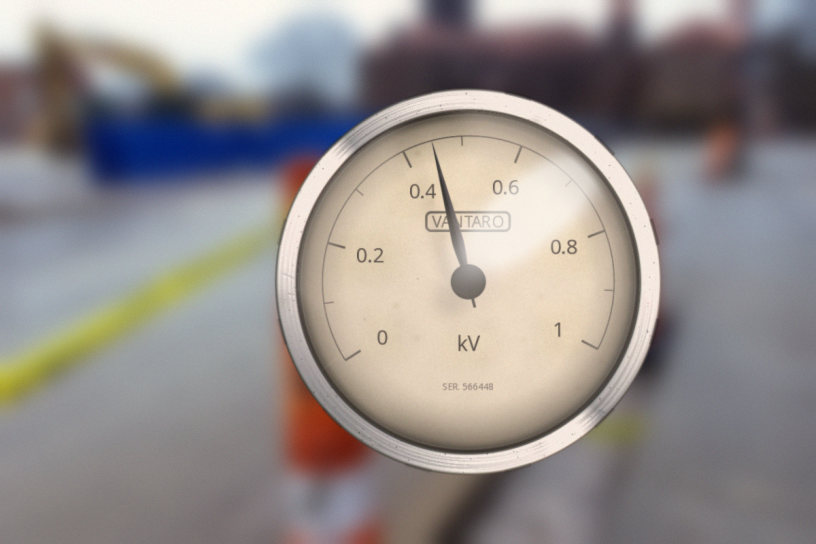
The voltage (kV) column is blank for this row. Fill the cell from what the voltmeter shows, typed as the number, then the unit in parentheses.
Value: 0.45 (kV)
